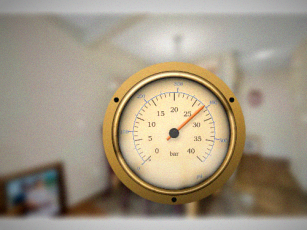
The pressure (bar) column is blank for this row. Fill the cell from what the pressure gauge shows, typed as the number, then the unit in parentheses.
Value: 27 (bar)
